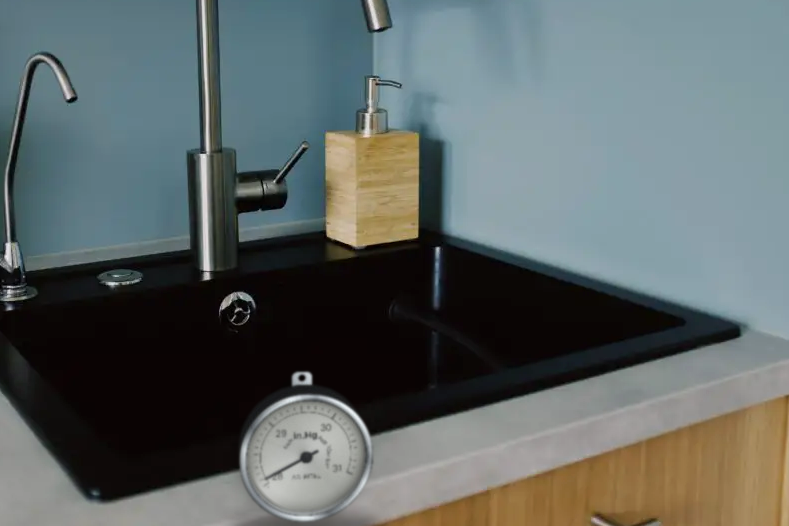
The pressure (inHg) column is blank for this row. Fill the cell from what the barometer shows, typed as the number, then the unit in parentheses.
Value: 28.1 (inHg)
